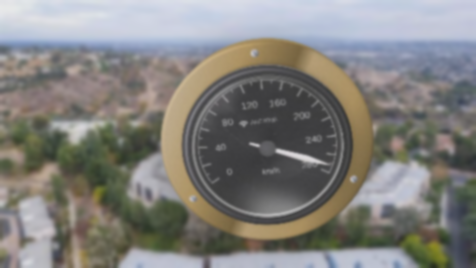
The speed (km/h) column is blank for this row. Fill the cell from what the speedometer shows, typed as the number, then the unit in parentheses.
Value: 270 (km/h)
